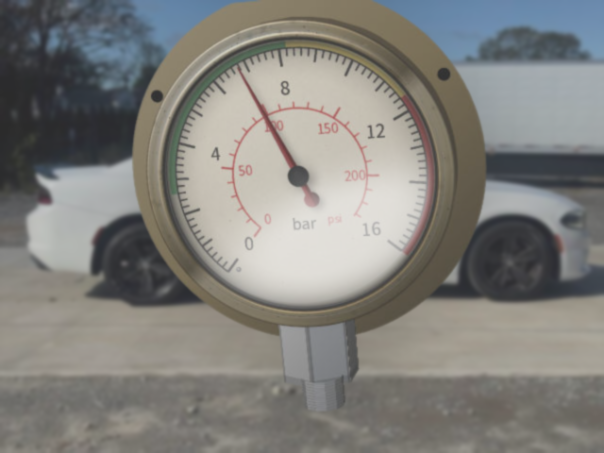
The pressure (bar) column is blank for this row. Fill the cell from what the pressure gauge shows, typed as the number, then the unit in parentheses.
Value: 6.8 (bar)
